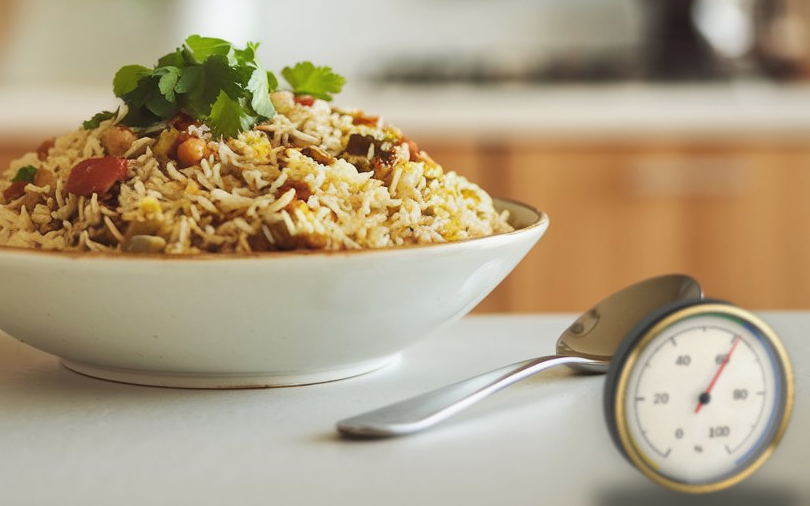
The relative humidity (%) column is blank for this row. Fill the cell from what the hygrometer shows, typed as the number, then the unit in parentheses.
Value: 60 (%)
